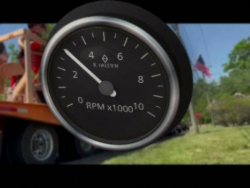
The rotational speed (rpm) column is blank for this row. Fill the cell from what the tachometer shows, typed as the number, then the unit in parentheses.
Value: 3000 (rpm)
